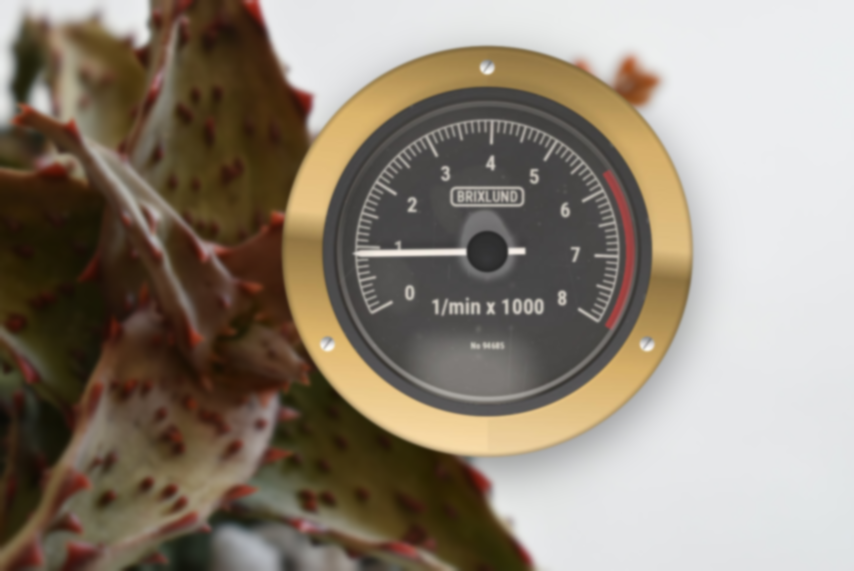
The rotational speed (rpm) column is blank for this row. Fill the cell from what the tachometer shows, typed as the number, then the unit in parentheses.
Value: 900 (rpm)
